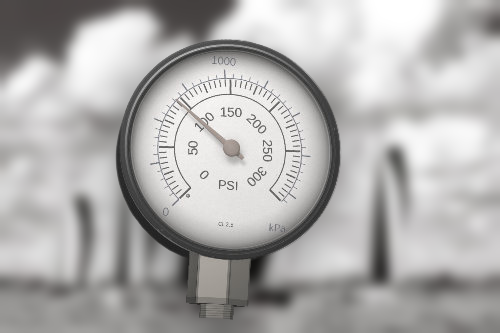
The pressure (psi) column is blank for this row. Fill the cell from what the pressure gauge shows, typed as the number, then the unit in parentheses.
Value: 95 (psi)
